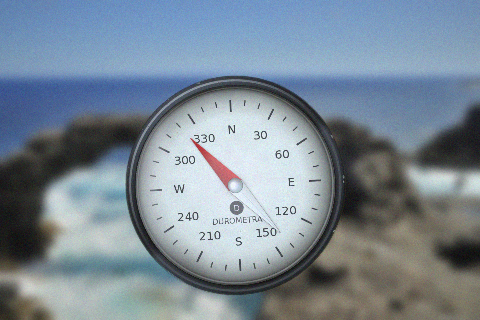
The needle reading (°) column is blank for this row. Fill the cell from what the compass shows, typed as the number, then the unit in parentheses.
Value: 320 (°)
